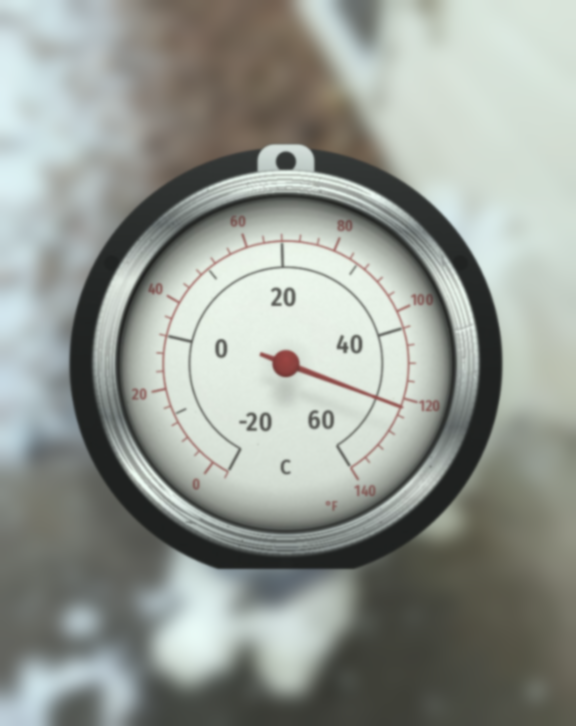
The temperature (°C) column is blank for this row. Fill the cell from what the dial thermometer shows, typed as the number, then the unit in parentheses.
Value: 50 (°C)
